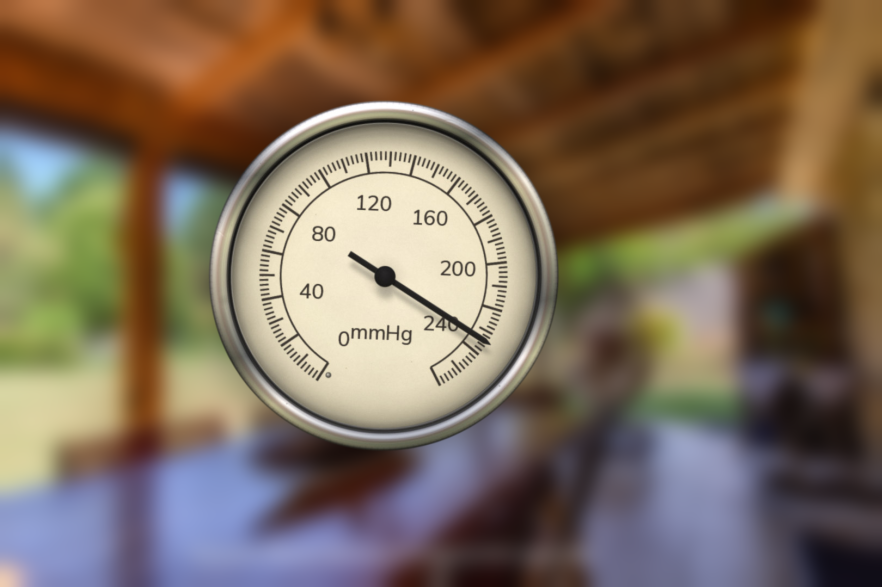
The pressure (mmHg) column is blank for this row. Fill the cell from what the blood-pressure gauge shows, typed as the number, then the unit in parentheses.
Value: 234 (mmHg)
